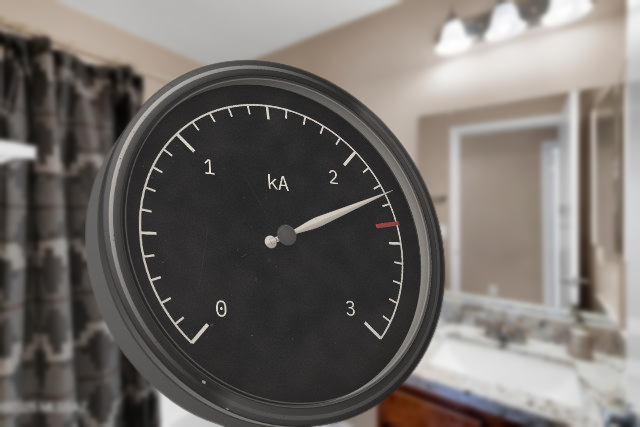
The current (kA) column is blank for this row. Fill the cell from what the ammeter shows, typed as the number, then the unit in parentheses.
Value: 2.25 (kA)
